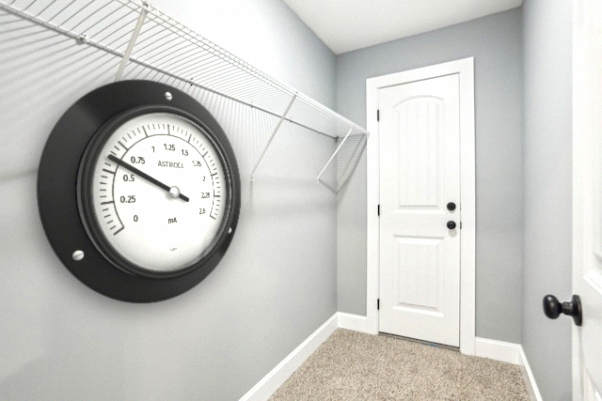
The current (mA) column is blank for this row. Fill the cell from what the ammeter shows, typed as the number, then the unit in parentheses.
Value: 0.6 (mA)
